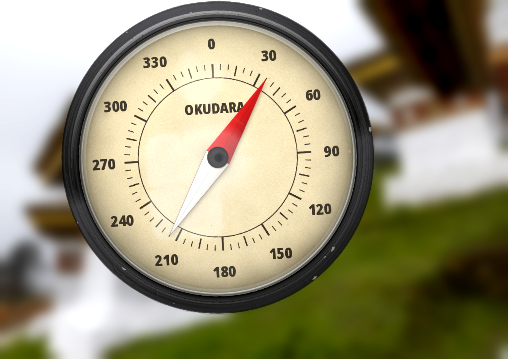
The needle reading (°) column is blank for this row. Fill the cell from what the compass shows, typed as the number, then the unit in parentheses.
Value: 35 (°)
